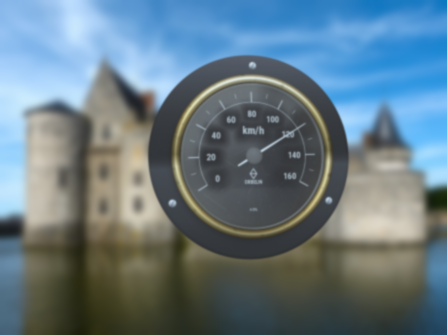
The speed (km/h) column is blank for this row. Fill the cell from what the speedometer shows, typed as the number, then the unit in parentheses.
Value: 120 (km/h)
